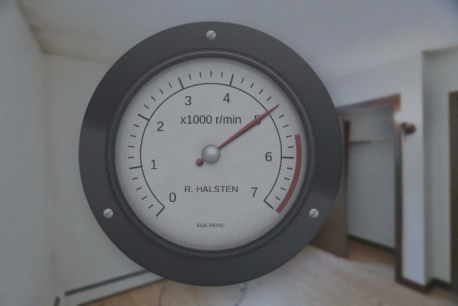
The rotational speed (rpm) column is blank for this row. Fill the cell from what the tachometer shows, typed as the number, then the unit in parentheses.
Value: 5000 (rpm)
